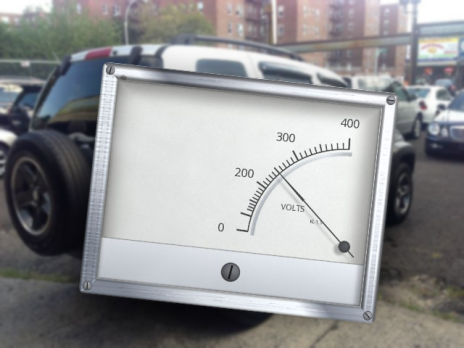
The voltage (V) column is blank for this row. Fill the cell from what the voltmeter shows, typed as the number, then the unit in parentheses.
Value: 250 (V)
